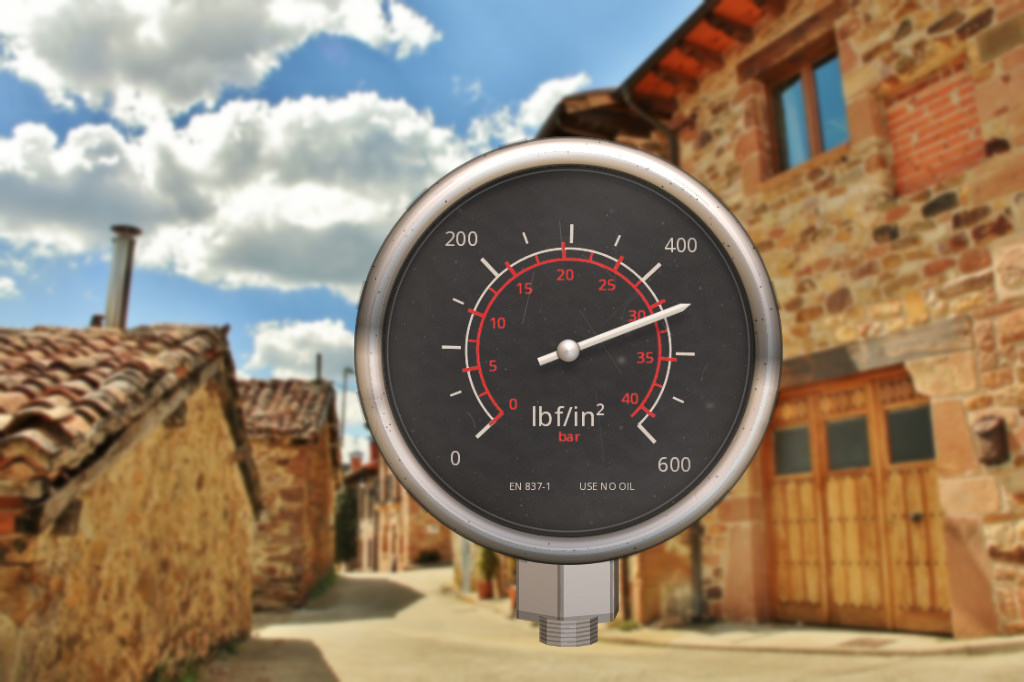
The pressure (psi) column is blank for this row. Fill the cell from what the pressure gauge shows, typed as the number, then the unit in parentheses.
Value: 450 (psi)
